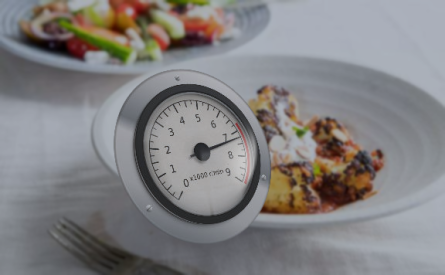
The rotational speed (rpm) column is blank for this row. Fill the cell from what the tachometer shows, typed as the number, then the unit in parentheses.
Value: 7250 (rpm)
